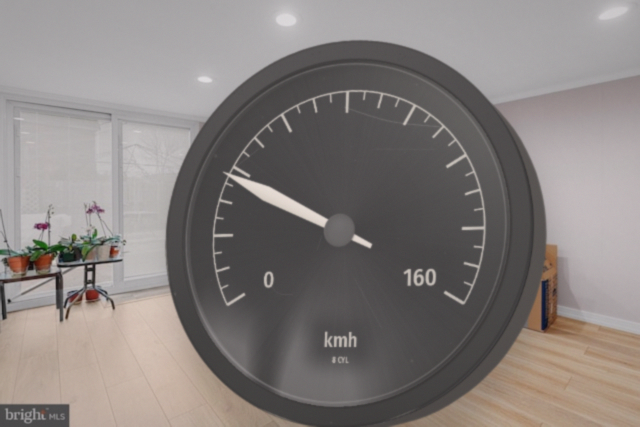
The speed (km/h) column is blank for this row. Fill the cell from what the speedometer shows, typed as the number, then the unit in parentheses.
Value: 37.5 (km/h)
